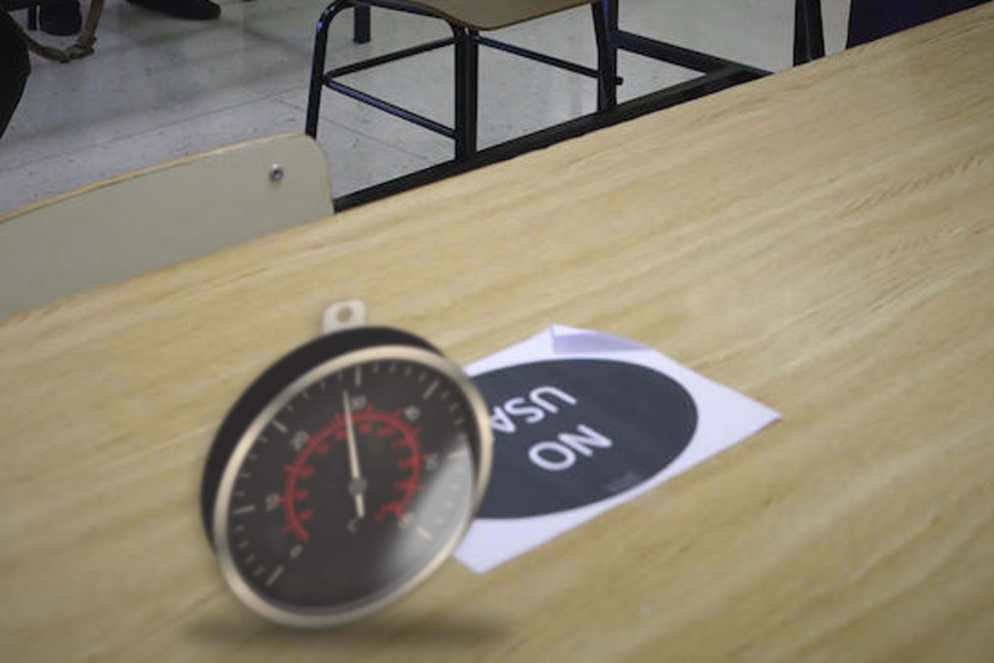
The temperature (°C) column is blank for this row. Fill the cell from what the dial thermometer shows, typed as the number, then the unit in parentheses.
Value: 28 (°C)
